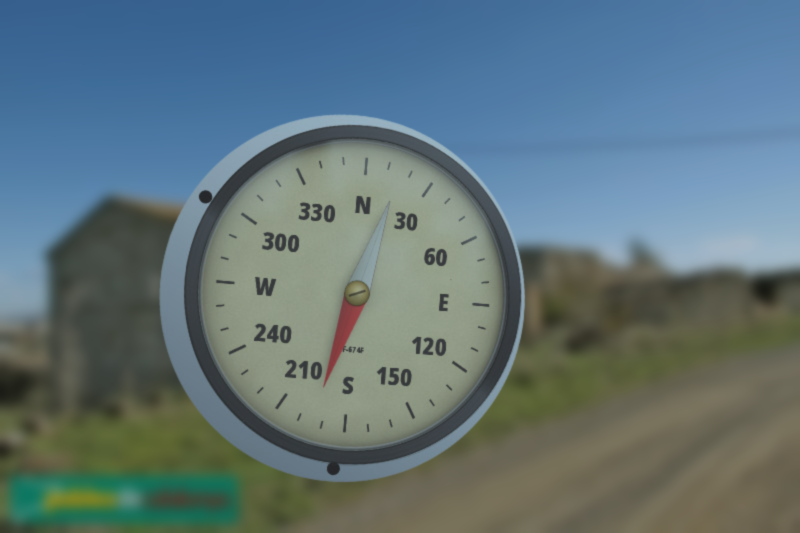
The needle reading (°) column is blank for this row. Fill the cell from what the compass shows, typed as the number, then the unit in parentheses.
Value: 195 (°)
